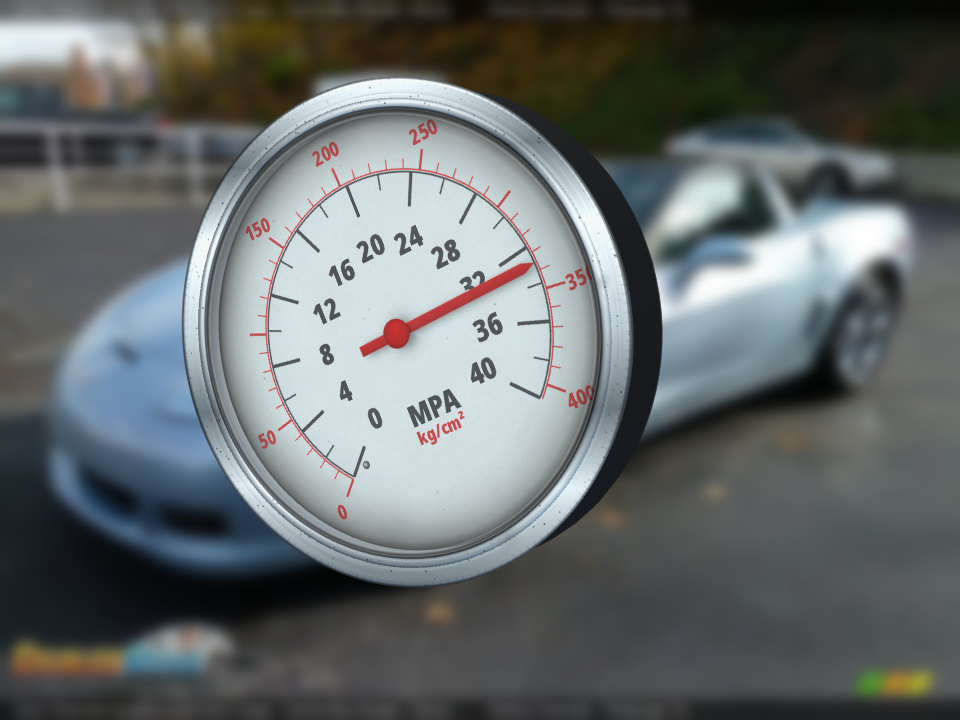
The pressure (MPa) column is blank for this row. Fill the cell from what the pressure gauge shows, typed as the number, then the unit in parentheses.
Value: 33 (MPa)
